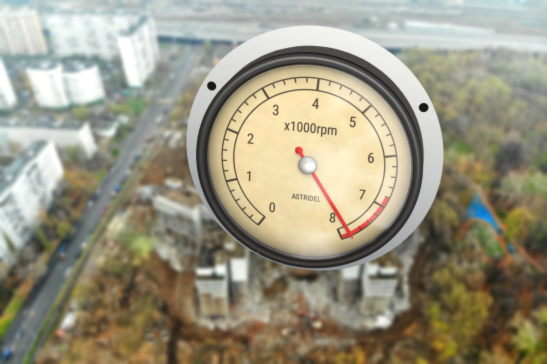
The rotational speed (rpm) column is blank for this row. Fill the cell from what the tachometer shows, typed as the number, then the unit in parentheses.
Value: 7800 (rpm)
